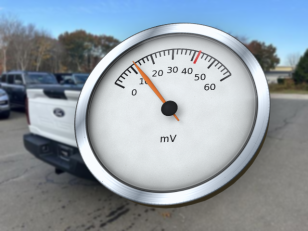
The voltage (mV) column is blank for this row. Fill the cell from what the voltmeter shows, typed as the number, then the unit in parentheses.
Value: 12 (mV)
